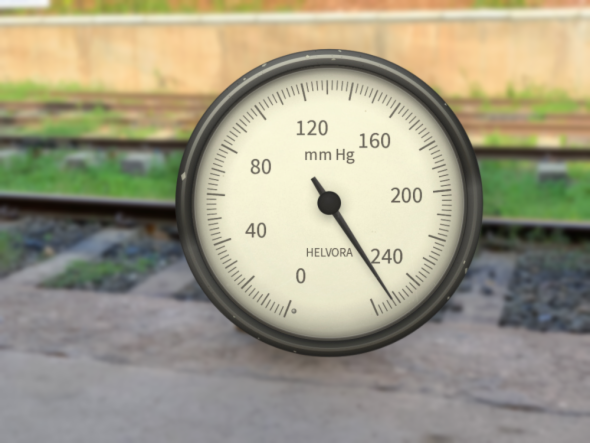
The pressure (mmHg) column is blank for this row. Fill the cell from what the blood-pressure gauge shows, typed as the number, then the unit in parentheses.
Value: 252 (mmHg)
